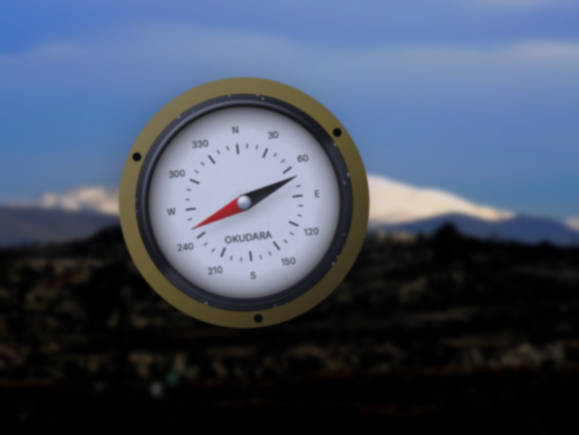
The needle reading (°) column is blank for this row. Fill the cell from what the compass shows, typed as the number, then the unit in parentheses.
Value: 250 (°)
